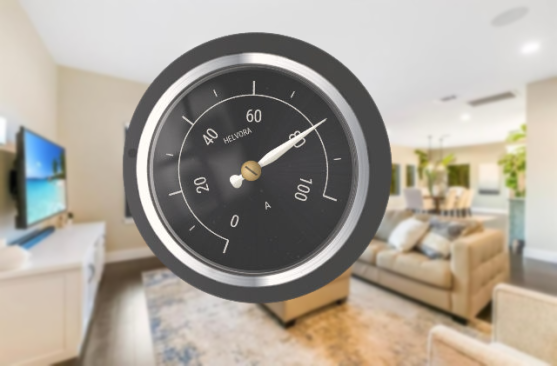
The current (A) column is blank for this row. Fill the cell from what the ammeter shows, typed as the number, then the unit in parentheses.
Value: 80 (A)
